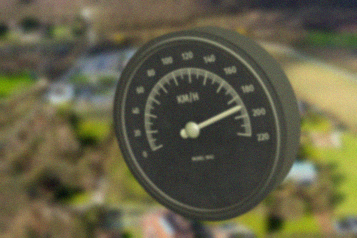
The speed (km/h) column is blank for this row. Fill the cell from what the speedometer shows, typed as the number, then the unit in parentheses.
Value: 190 (km/h)
